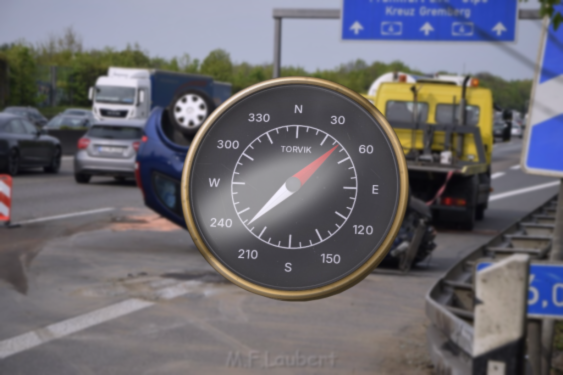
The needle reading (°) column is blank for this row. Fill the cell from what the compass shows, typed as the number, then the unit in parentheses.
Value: 45 (°)
